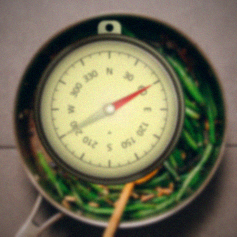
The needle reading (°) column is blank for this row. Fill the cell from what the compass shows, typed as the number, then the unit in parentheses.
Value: 60 (°)
